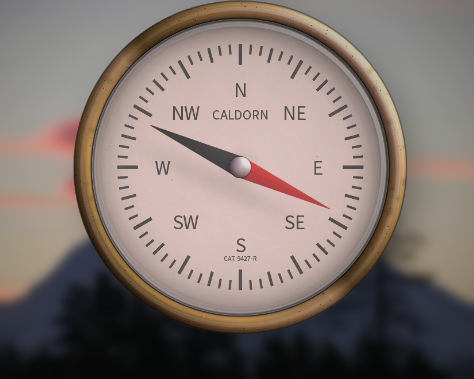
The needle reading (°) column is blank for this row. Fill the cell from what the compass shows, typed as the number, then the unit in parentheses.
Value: 115 (°)
